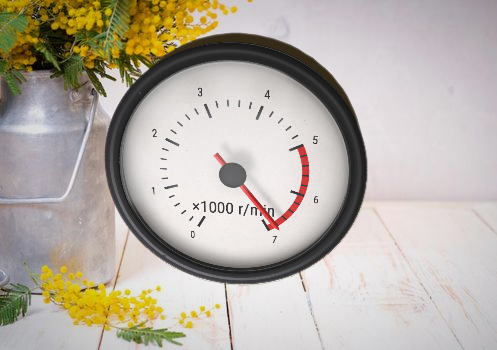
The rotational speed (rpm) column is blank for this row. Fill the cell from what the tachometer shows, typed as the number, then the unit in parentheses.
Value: 6800 (rpm)
